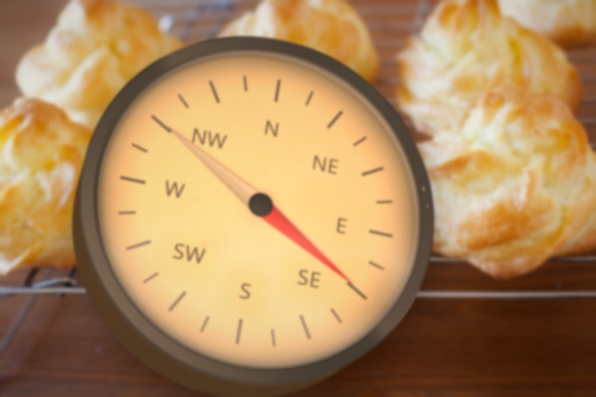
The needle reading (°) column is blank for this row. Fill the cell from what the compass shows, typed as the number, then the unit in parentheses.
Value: 120 (°)
